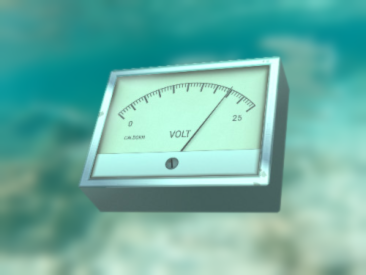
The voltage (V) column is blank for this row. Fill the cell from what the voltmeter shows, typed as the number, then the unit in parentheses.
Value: 20 (V)
